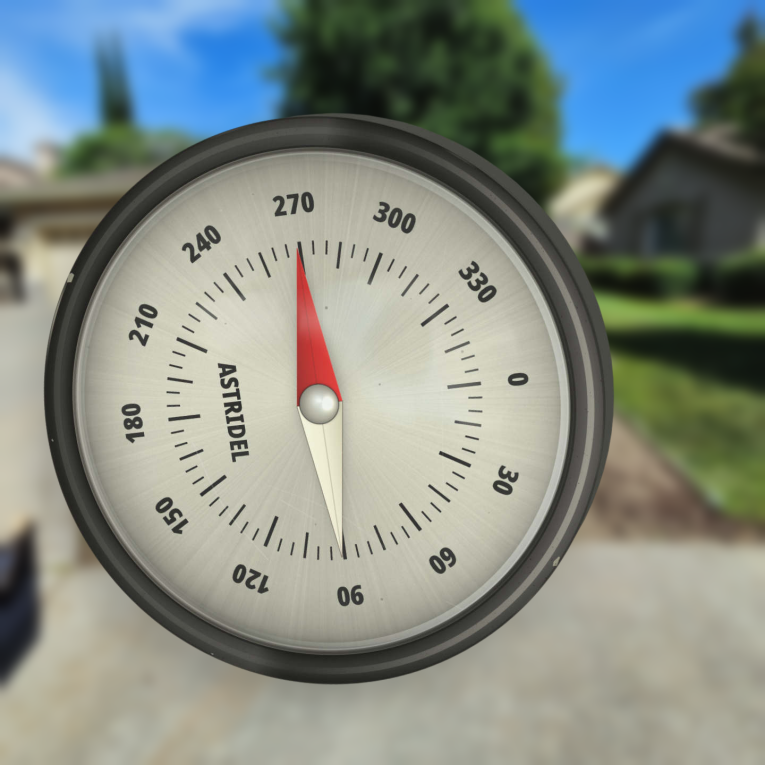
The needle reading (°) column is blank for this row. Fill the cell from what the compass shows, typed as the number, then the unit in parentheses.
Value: 270 (°)
